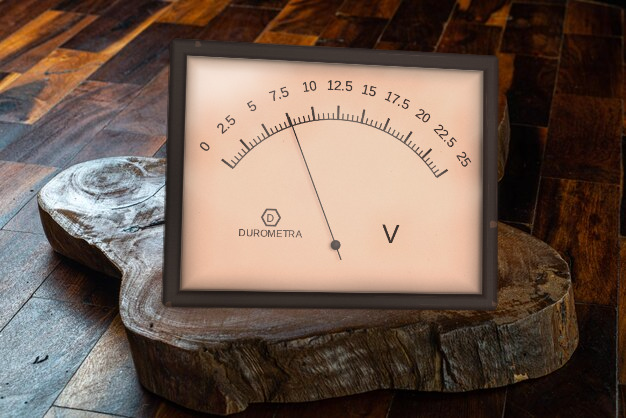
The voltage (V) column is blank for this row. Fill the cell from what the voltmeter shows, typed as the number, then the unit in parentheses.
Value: 7.5 (V)
